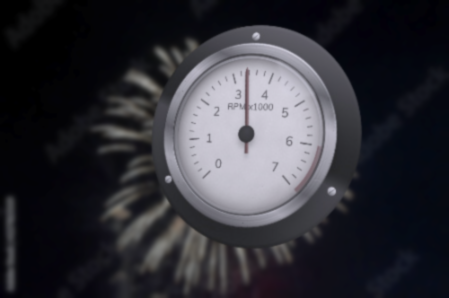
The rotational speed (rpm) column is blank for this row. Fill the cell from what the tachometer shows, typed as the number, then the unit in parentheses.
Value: 3400 (rpm)
